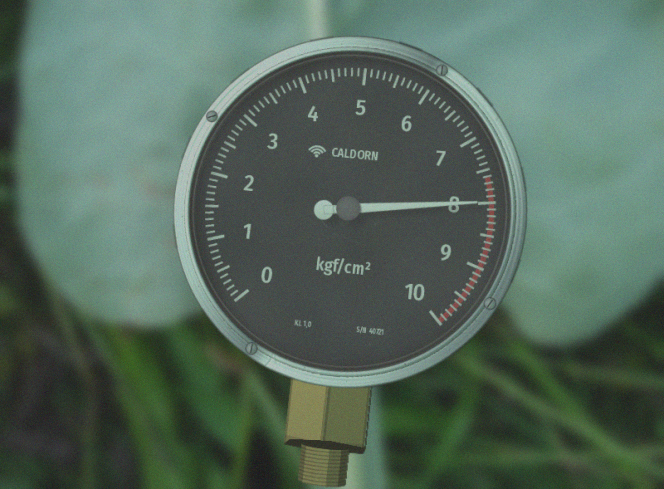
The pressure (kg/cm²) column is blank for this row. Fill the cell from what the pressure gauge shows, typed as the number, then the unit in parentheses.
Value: 8 (kg/cm²)
